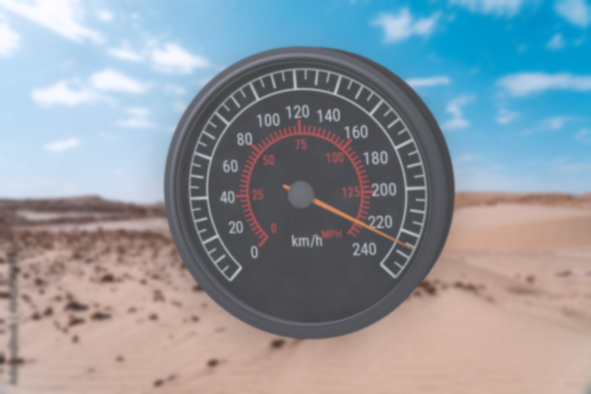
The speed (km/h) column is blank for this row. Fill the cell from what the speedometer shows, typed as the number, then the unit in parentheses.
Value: 225 (km/h)
